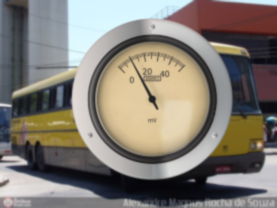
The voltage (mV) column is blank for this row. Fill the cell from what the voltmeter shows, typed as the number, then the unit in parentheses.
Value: 10 (mV)
